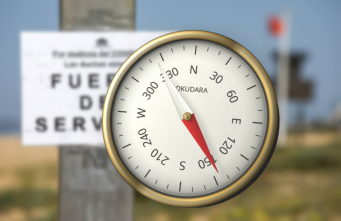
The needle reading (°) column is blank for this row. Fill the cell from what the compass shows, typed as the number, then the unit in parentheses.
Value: 145 (°)
